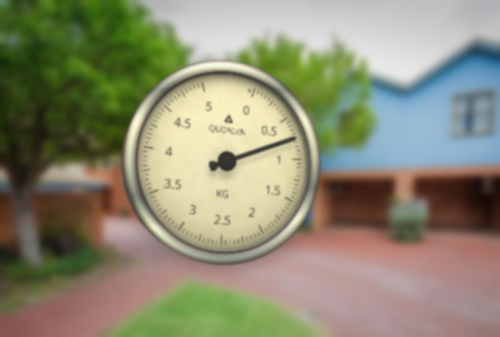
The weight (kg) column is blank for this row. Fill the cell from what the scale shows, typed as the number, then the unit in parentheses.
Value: 0.75 (kg)
